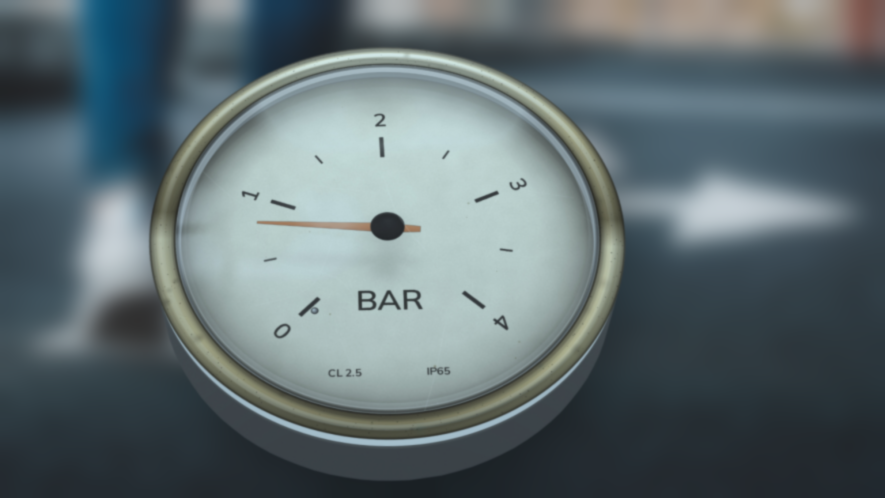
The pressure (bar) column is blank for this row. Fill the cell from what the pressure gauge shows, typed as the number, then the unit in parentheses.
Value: 0.75 (bar)
